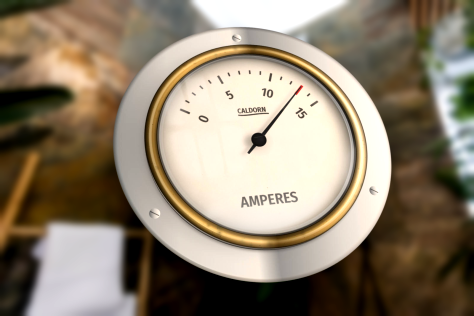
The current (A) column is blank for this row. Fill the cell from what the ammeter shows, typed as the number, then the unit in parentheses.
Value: 13 (A)
